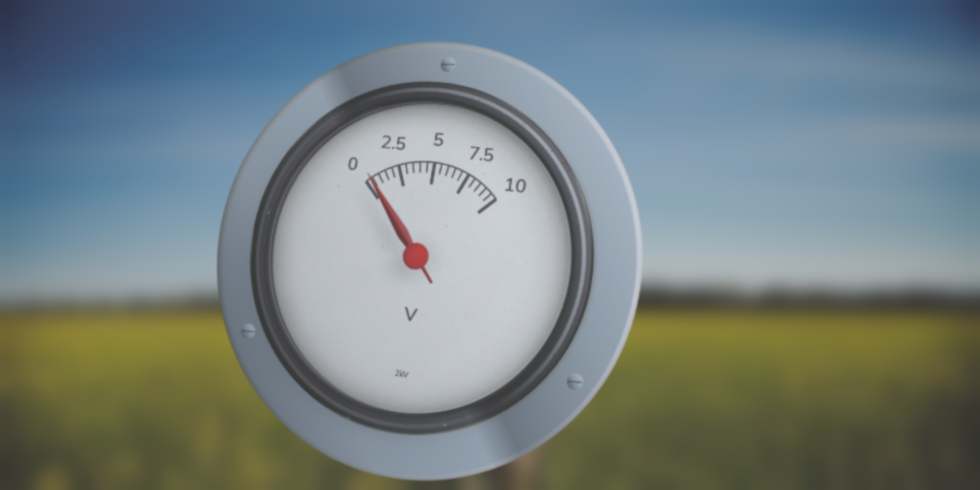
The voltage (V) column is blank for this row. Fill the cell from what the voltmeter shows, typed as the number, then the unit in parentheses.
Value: 0.5 (V)
